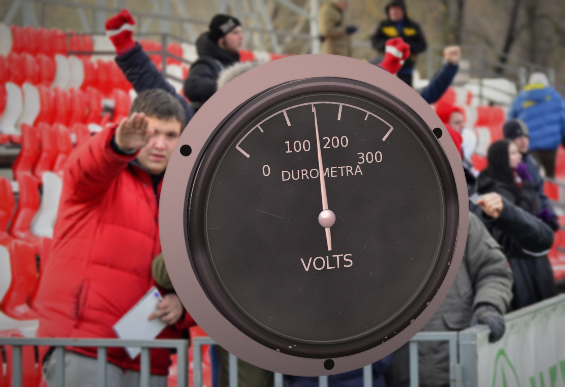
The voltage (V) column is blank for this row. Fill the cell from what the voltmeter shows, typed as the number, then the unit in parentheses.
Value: 150 (V)
